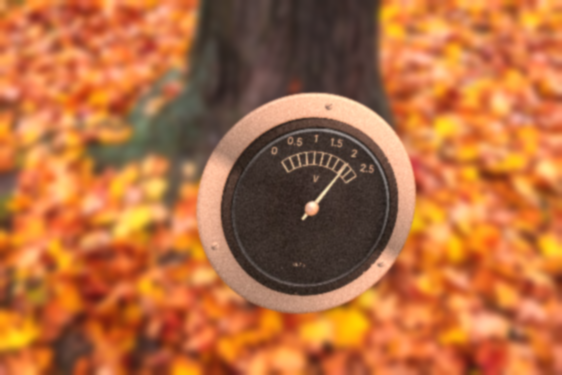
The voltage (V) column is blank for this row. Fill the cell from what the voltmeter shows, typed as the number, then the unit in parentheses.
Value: 2 (V)
